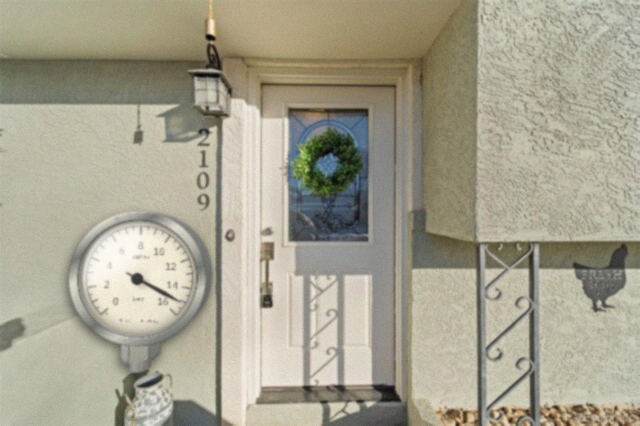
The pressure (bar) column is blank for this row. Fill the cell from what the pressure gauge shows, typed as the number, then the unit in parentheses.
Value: 15 (bar)
